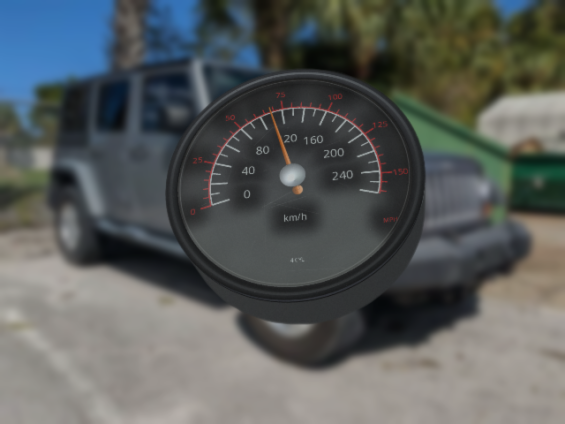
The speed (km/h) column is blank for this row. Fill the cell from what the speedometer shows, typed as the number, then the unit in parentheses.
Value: 110 (km/h)
